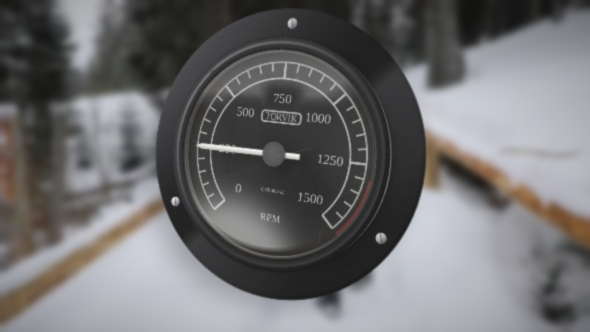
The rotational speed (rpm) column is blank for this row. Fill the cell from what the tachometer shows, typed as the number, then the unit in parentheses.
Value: 250 (rpm)
